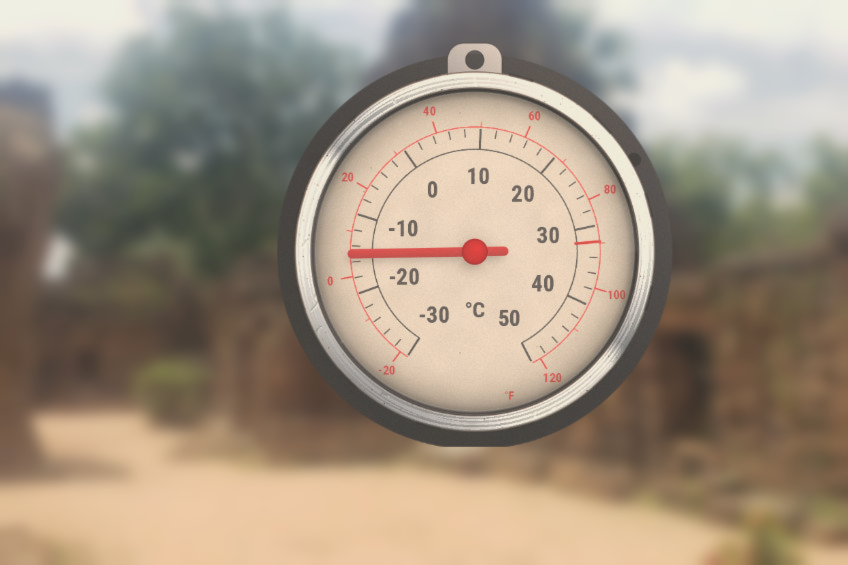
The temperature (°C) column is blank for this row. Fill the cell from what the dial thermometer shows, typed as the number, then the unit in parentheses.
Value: -15 (°C)
